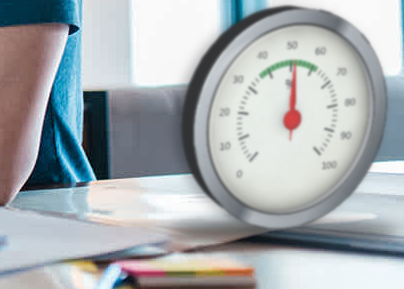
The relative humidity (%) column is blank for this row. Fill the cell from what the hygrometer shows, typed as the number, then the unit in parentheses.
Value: 50 (%)
